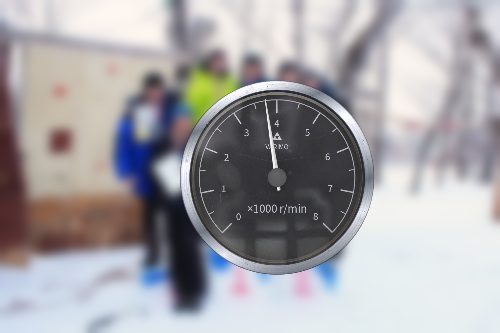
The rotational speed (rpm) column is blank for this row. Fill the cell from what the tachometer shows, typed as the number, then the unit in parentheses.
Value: 3750 (rpm)
